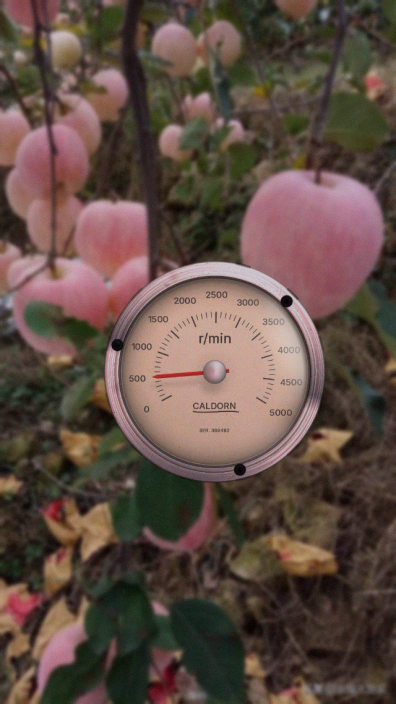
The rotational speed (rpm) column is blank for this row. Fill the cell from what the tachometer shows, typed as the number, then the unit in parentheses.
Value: 500 (rpm)
